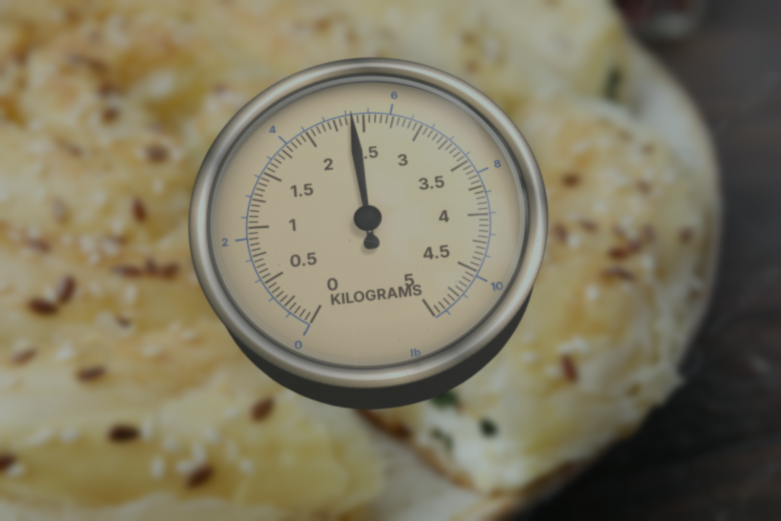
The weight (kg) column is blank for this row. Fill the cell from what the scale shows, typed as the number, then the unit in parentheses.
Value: 2.4 (kg)
